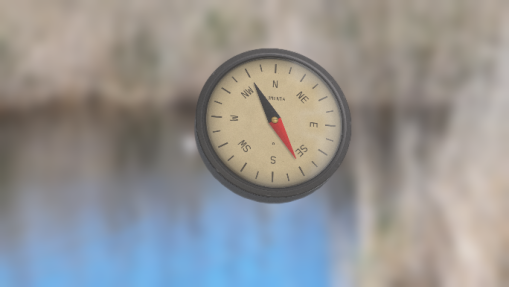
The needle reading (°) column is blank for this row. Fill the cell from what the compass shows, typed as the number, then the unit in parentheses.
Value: 150 (°)
